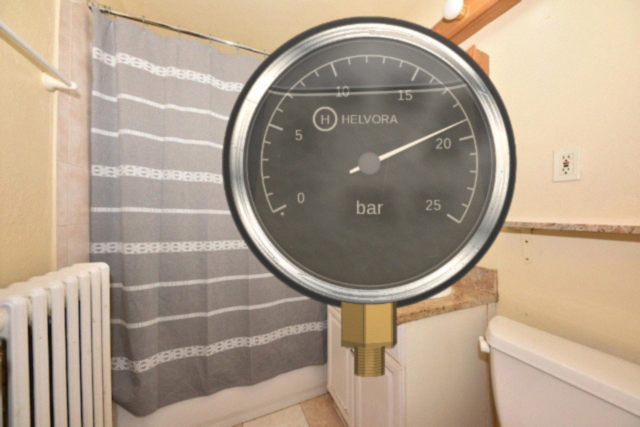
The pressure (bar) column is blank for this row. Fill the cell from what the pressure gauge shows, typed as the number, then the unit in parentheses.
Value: 19 (bar)
